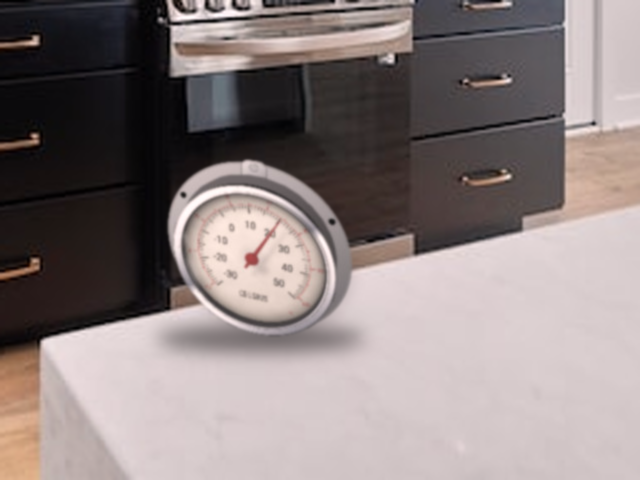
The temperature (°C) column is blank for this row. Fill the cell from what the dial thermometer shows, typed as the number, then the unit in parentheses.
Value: 20 (°C)
